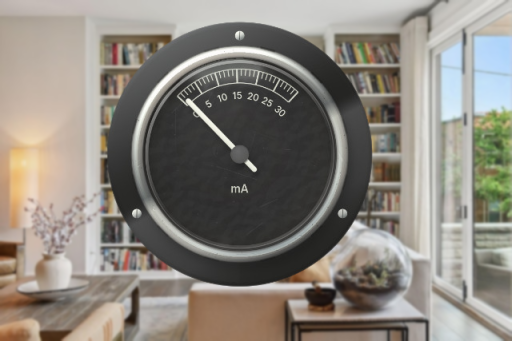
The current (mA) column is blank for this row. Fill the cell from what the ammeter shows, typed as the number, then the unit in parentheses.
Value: 1 (mA)
